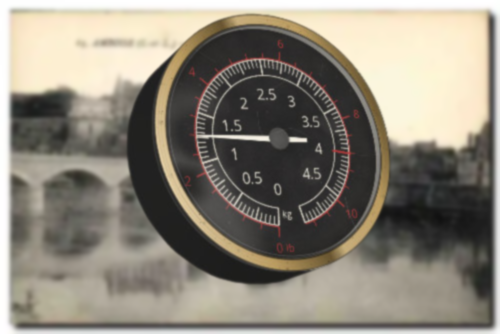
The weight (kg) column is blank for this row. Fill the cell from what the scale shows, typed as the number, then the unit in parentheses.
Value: 1.25 (kg)
